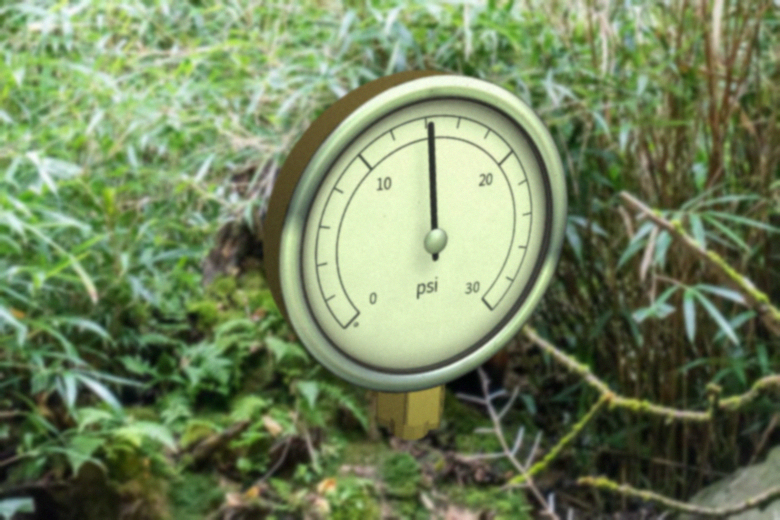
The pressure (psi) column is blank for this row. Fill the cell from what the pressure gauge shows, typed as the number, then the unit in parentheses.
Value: 14 (psi)
